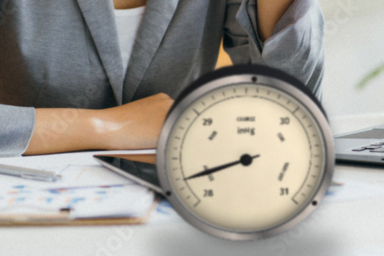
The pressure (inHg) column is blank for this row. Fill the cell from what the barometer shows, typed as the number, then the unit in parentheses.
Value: 28.3 (inHg)
